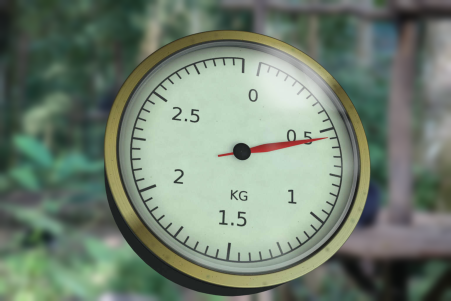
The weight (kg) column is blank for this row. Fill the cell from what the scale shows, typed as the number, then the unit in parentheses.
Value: 0.55 (kg)
